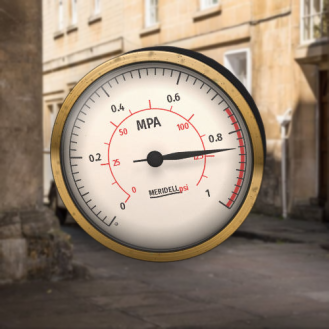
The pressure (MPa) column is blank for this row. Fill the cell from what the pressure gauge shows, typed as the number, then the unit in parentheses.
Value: 0.84 (MPa)
